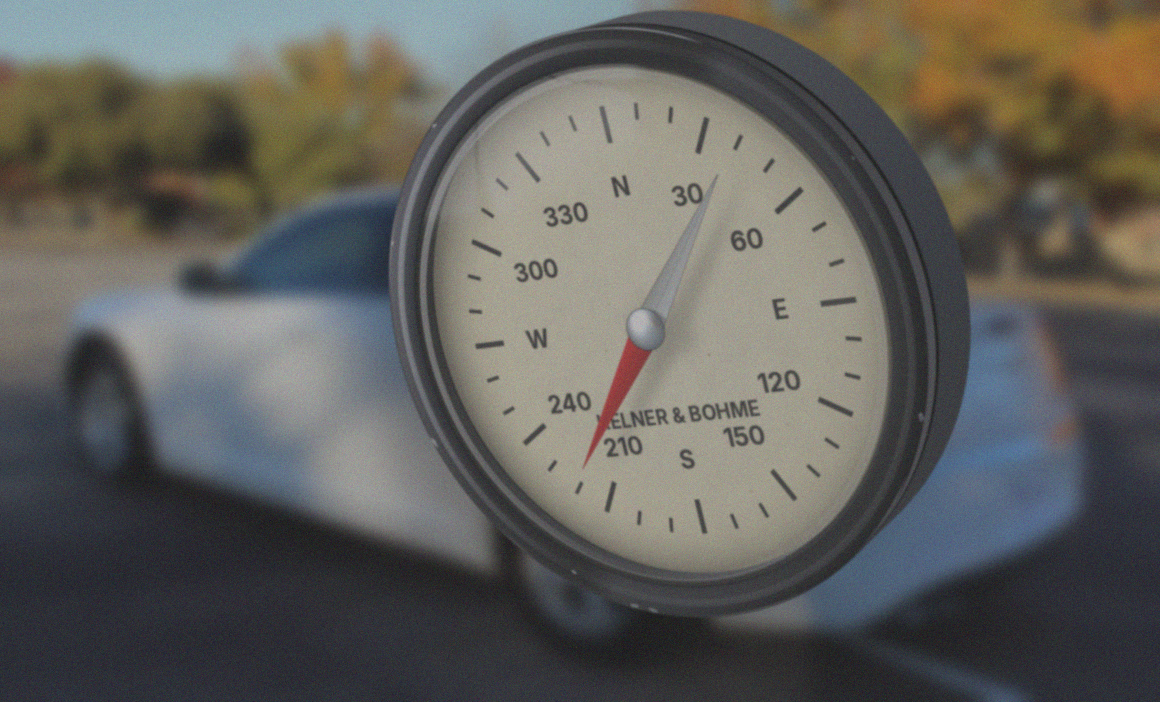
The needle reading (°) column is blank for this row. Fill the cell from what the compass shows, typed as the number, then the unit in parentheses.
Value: 220 (°)
